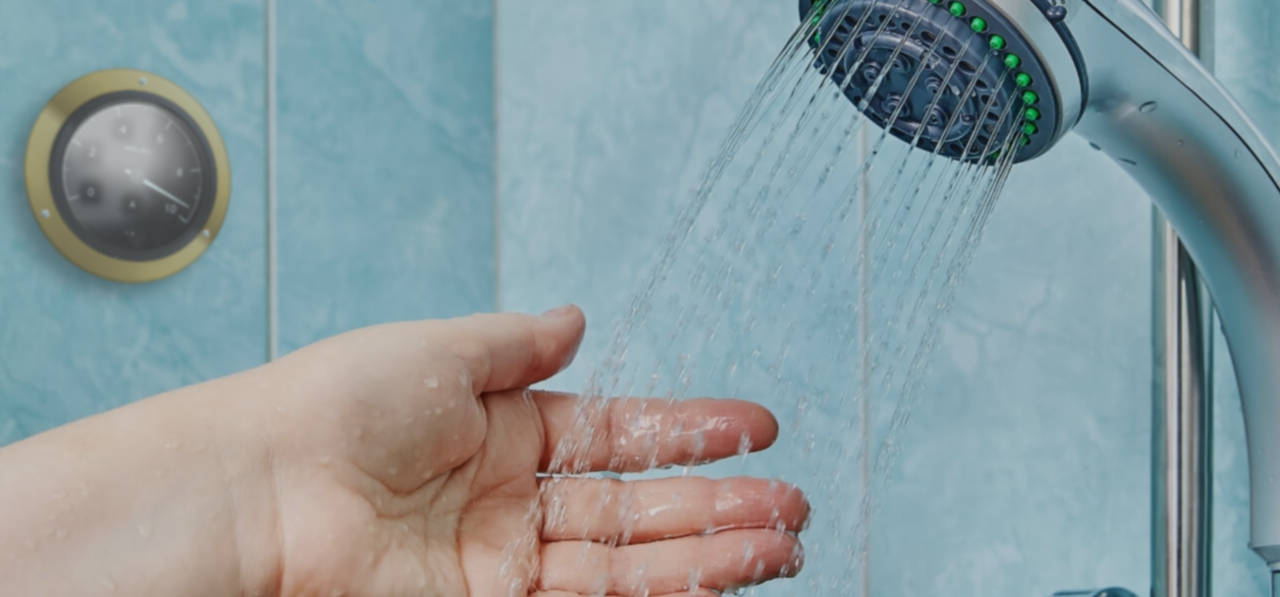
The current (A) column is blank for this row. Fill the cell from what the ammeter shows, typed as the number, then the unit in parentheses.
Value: 9.5 (A)
